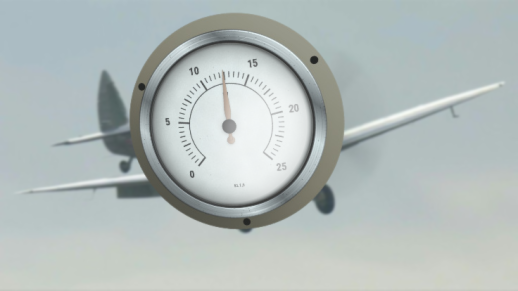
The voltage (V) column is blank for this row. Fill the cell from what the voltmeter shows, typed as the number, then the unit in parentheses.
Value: 12.5 (V)
